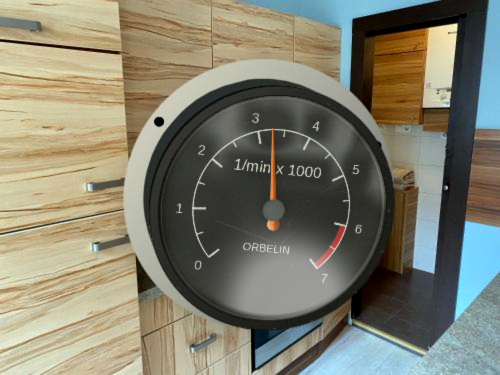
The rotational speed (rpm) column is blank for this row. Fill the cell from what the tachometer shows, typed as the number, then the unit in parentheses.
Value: 3250 (rpm)
